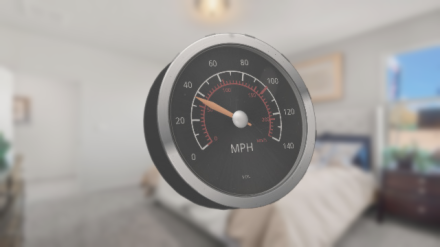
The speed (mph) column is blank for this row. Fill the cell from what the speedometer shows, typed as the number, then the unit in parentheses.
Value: 35 (mph)
